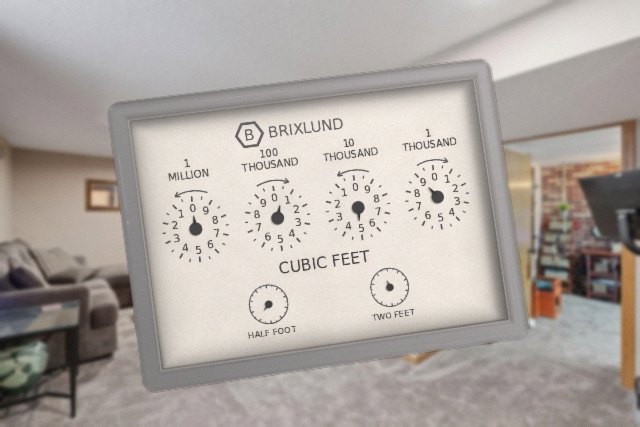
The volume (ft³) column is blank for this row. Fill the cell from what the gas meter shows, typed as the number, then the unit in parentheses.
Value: 4900 (ft³)
